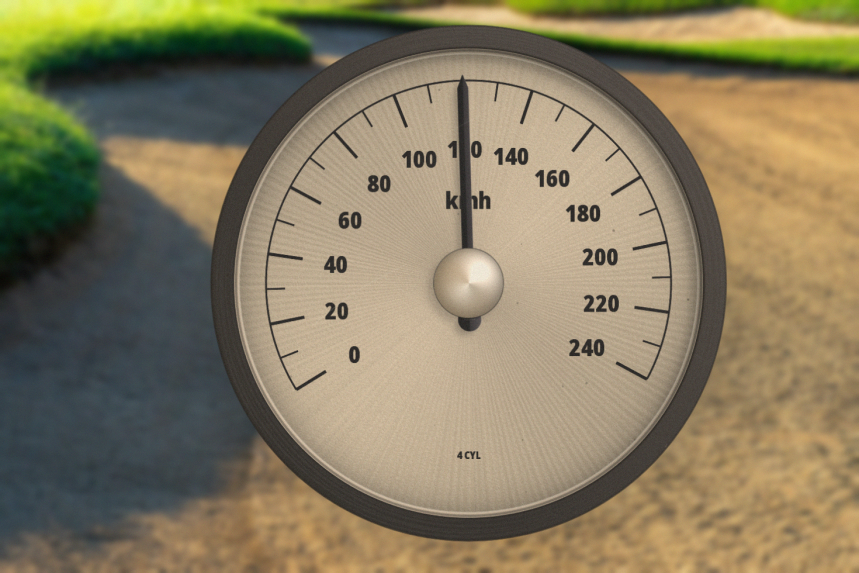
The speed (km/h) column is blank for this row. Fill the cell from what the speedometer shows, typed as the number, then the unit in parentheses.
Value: 120 (km/h)
